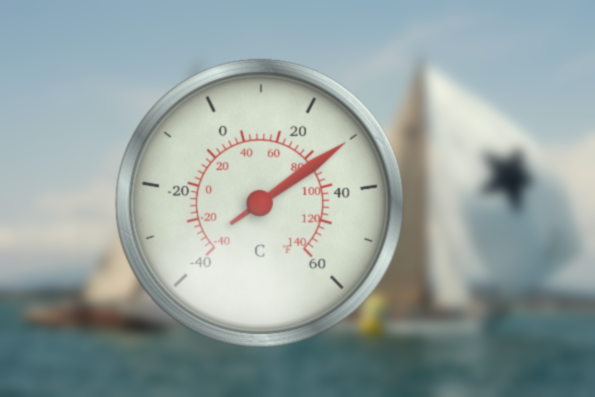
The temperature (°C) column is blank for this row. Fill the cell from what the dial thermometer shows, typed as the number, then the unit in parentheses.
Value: 30 (°C)
